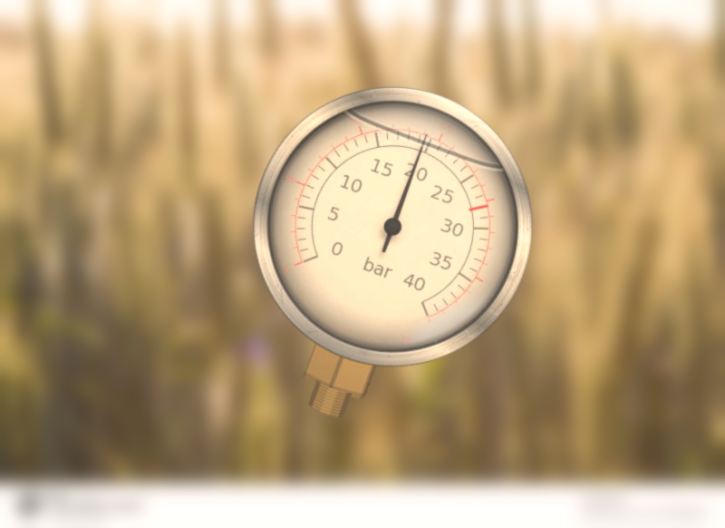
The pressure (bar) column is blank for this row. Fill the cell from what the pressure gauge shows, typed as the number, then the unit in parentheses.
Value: 19.5 (bar)
